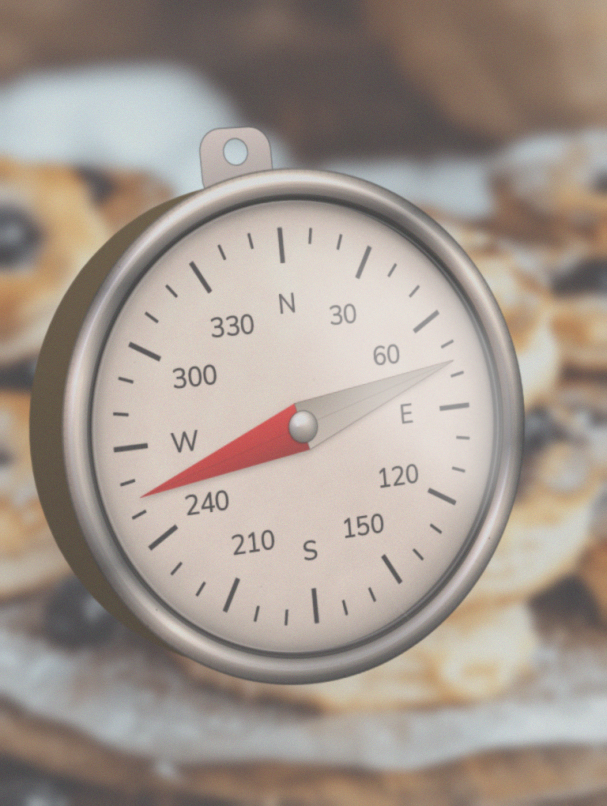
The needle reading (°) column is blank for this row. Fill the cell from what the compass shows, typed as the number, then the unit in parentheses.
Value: 255 (°)
